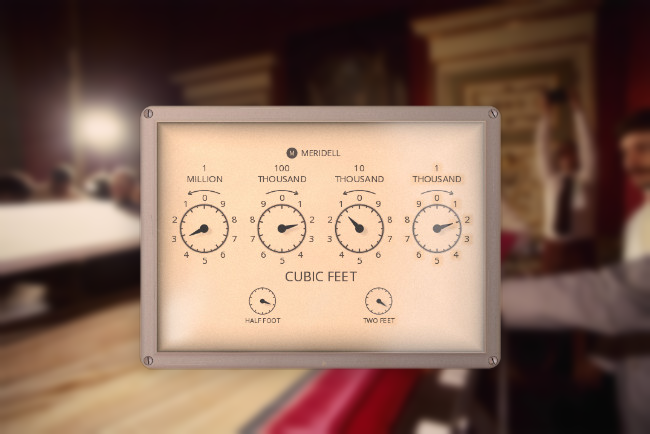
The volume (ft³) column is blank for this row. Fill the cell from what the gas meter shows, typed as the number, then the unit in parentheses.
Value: 321200 (ft³)
